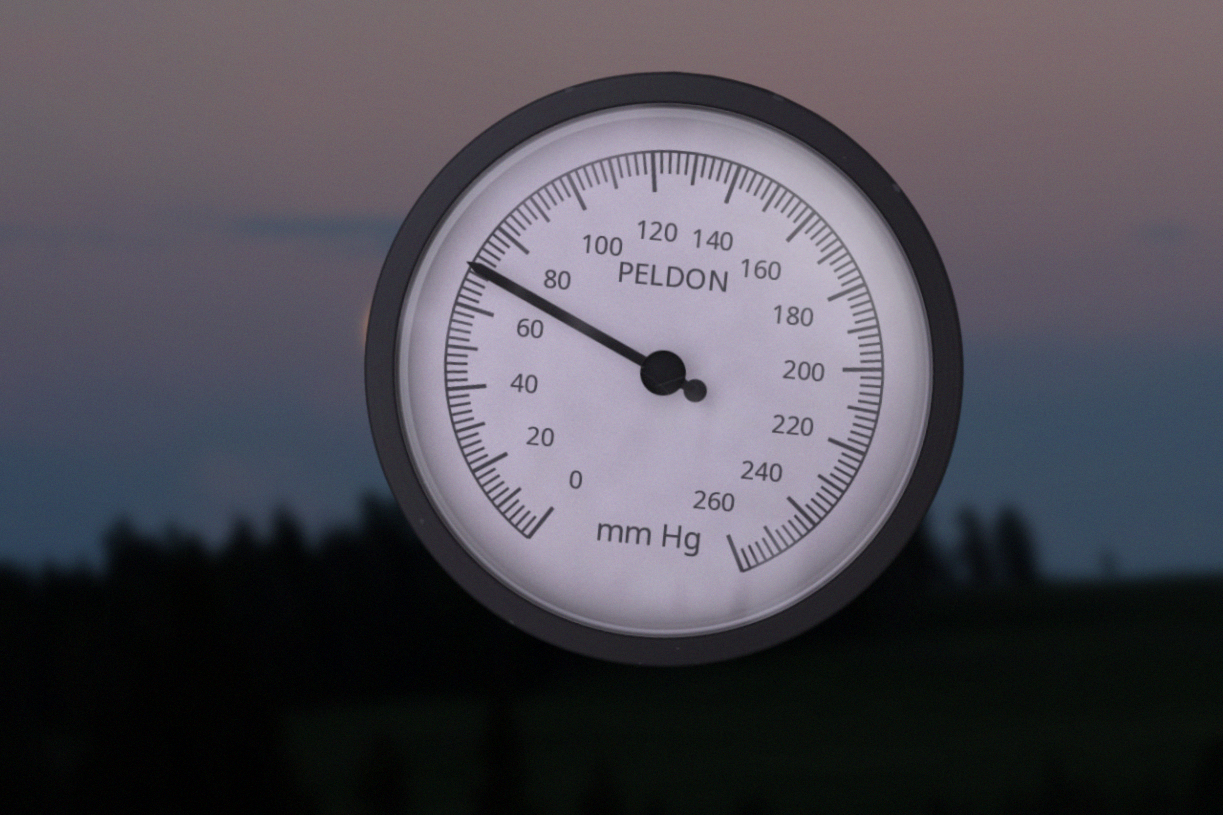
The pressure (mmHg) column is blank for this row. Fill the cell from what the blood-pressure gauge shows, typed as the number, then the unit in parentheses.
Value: 70 (mmHg)
